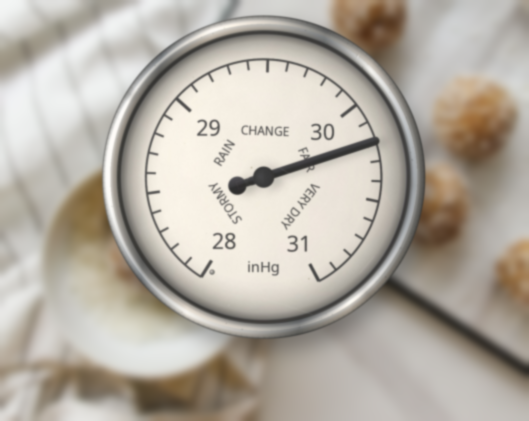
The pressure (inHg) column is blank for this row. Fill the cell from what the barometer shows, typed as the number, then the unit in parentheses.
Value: 30.2 (inHg)
